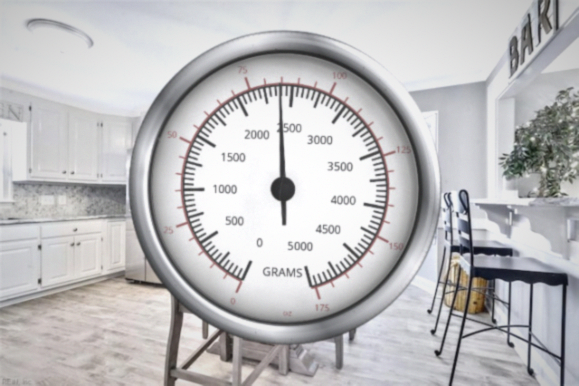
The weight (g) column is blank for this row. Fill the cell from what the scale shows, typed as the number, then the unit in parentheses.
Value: 2400 (g)
